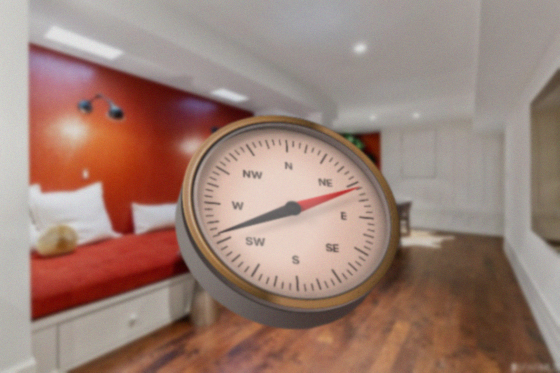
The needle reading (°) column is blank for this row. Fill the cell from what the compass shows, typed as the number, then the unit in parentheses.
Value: 65 (°)
